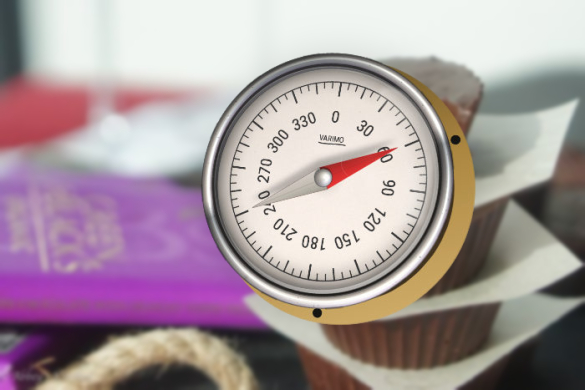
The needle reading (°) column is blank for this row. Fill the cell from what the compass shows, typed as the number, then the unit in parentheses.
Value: 60 (°)
